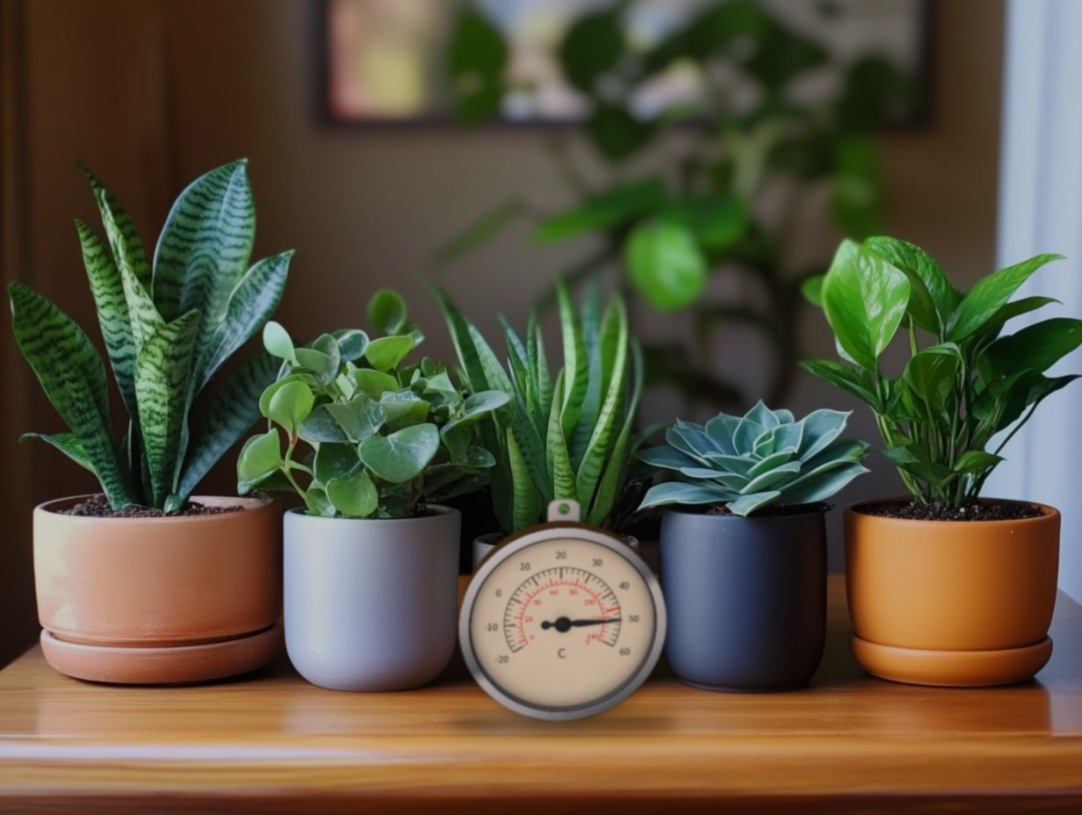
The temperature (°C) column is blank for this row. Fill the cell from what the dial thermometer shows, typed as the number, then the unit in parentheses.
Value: 50 (°C)
